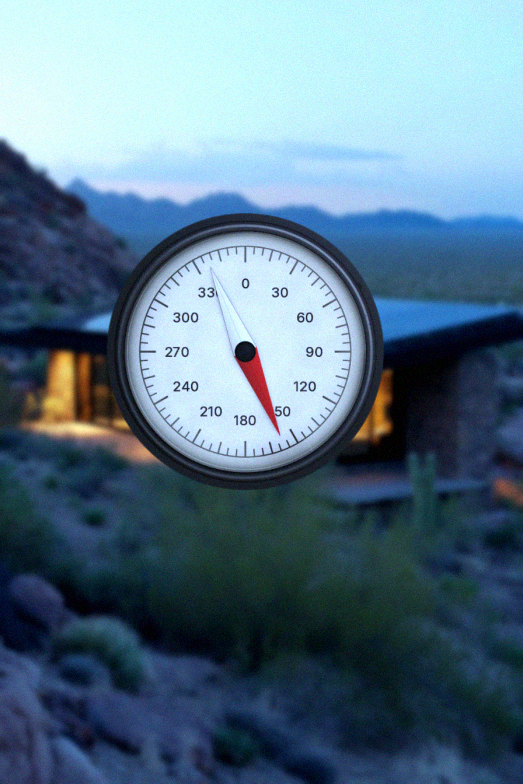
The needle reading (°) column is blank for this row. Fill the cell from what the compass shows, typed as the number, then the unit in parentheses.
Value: 157.5 (°)
